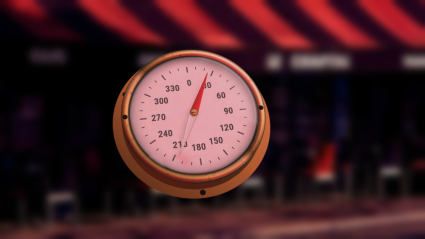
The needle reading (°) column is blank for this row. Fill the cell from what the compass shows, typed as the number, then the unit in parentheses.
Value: 25 (°)
